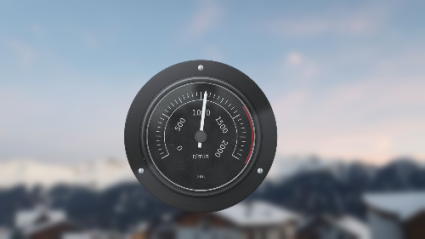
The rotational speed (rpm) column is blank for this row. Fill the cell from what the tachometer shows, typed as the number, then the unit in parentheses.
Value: 1050 (rpm)
